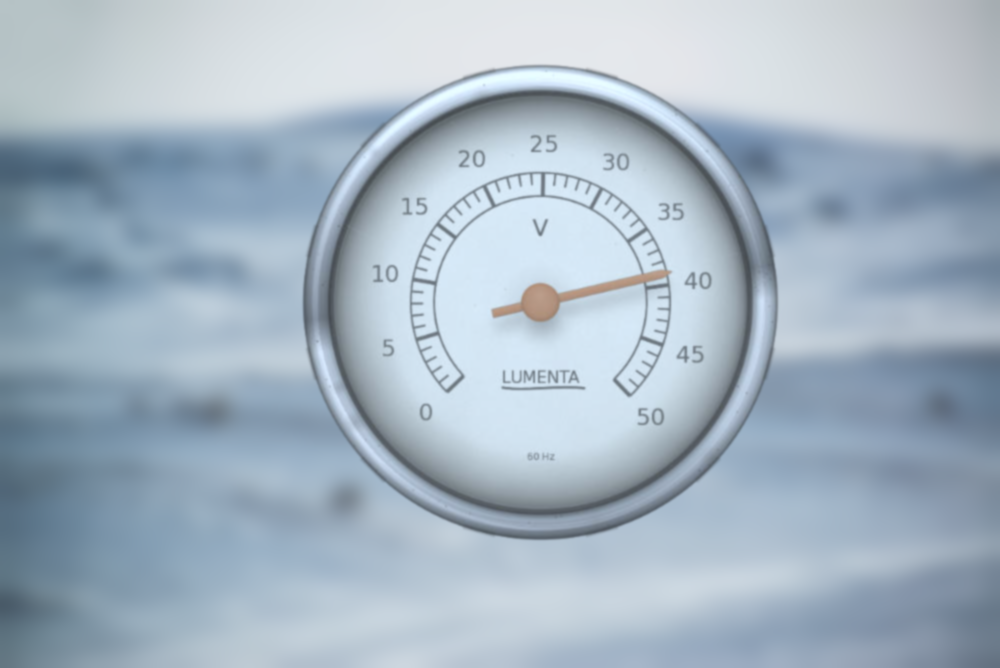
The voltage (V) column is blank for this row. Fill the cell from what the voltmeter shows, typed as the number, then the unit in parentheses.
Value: 39 (V)
